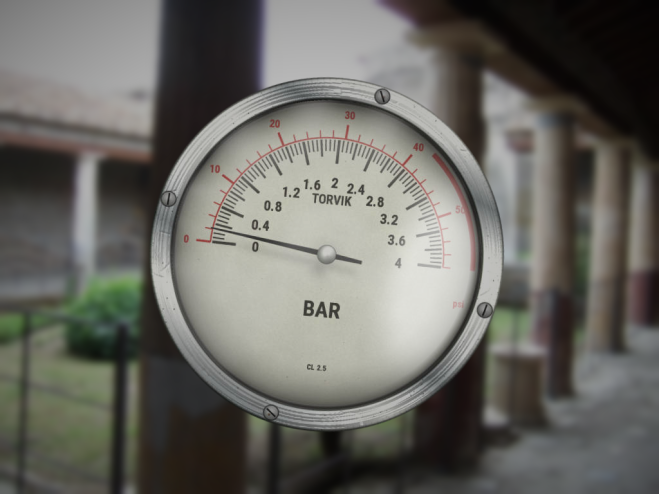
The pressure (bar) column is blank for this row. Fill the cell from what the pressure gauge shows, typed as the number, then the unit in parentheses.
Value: 0.15 (bar)
